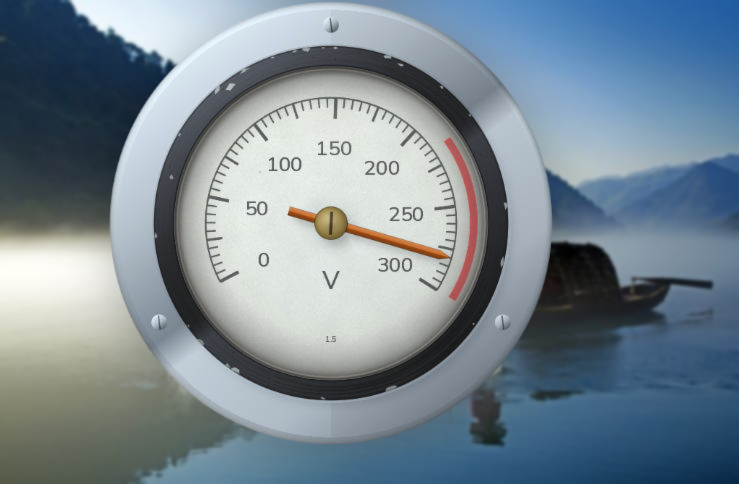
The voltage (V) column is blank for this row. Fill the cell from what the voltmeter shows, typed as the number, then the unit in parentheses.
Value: 280 (V)
